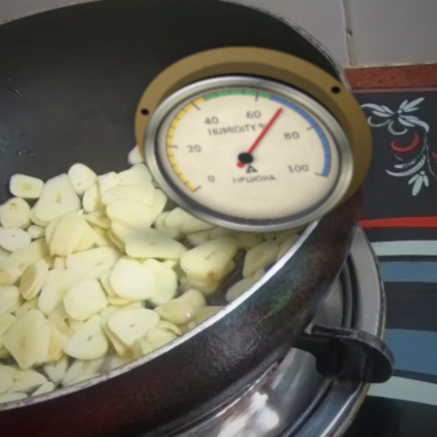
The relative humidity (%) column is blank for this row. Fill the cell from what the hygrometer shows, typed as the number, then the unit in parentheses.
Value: 68 (%)
